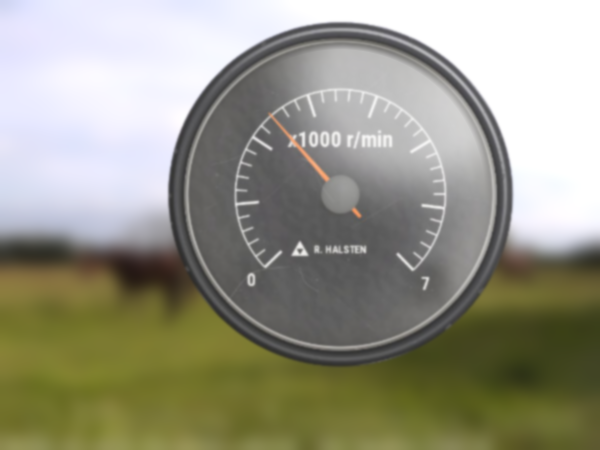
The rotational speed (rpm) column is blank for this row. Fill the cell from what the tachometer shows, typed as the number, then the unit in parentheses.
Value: 2400 (rpm)
